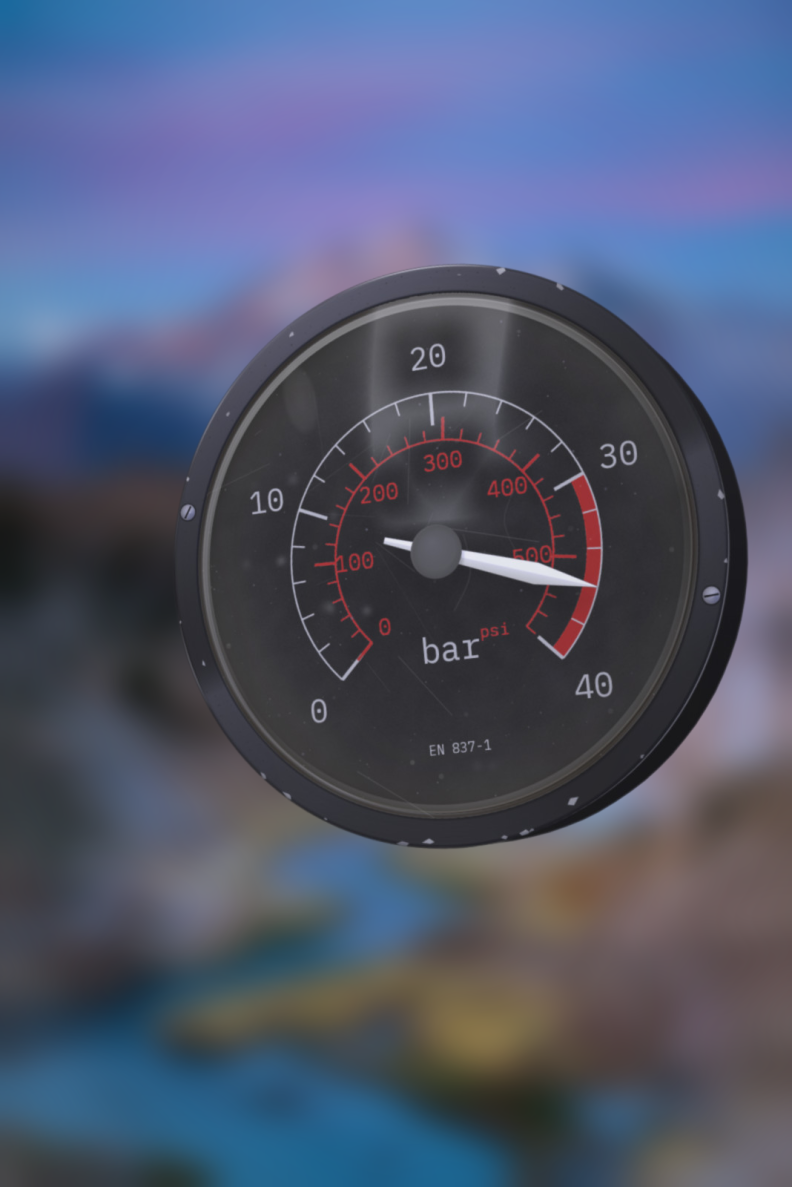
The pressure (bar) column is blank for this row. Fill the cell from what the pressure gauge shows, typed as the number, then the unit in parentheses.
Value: 36 (bar)
